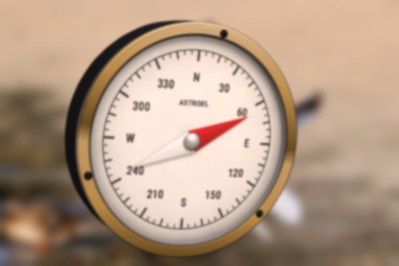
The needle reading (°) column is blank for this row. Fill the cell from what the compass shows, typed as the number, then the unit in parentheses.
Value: 65 (°)
